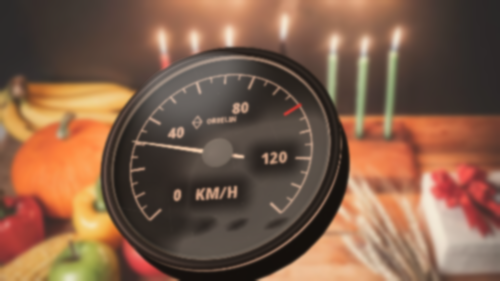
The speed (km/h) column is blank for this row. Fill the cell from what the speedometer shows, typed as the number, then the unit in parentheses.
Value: 30 (km/h)
